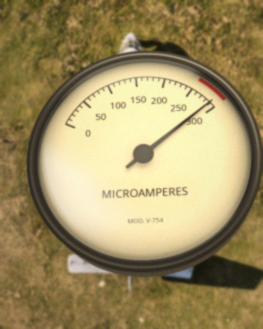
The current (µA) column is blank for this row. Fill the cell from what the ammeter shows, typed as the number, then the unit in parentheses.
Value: 290 (µA)
